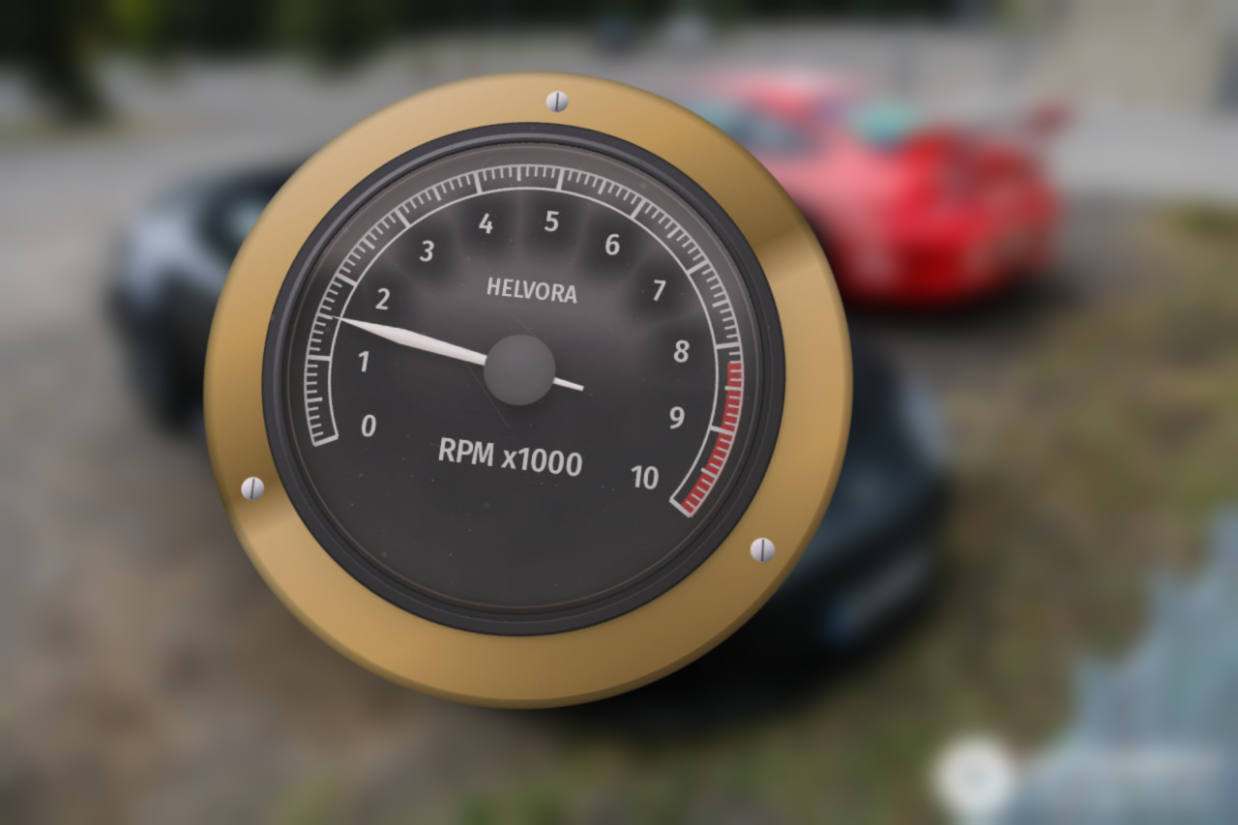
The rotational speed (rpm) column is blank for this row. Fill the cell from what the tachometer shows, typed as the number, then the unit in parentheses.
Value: 1500 (rpm)
